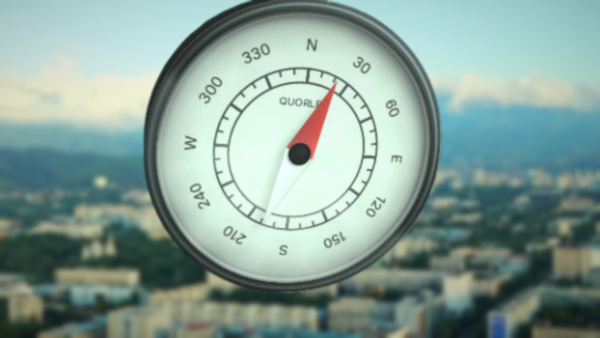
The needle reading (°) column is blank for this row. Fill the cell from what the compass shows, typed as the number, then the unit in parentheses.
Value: 20 (°)
